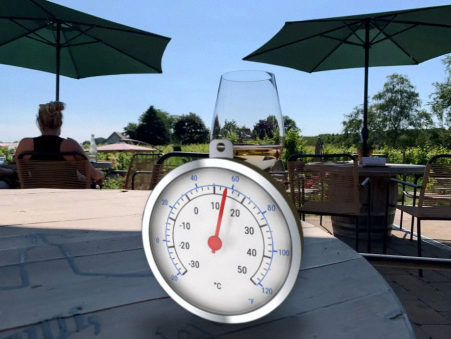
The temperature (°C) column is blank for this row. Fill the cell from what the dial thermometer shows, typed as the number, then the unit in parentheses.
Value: 14 (°C)
